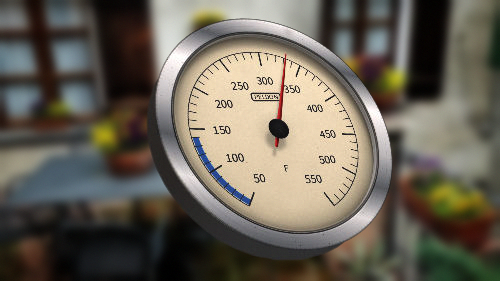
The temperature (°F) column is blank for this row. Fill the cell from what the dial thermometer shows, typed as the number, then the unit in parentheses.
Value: 330 (°F)
